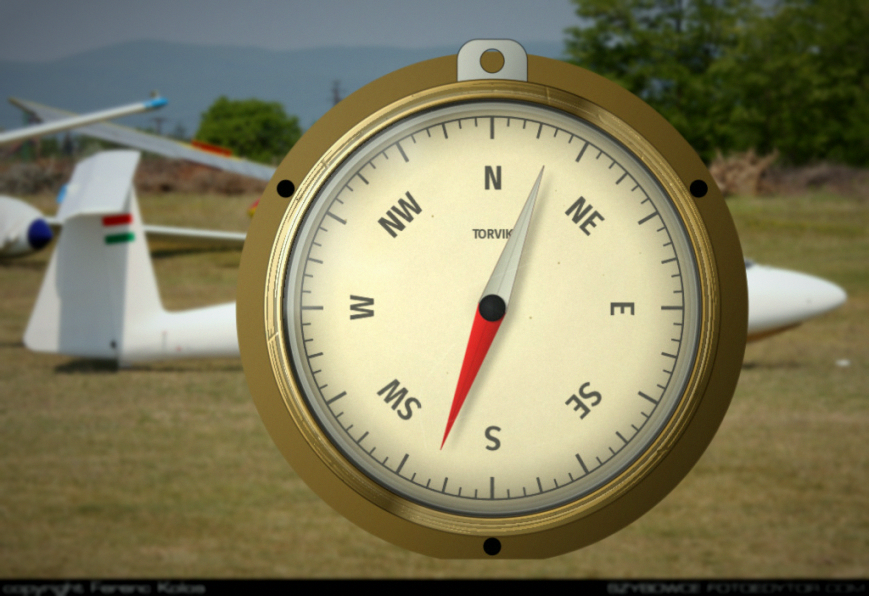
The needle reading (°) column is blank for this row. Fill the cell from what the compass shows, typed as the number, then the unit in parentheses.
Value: 200 (°)
